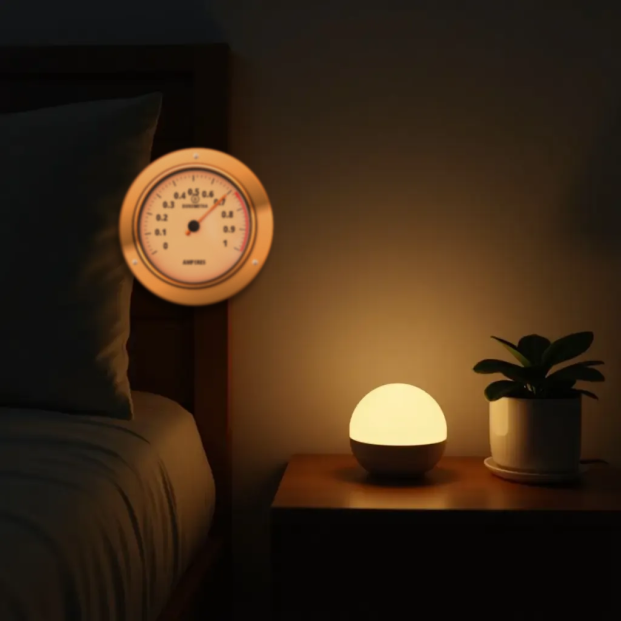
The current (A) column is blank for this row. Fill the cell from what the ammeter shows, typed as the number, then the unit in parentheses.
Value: 0.7 (A)
